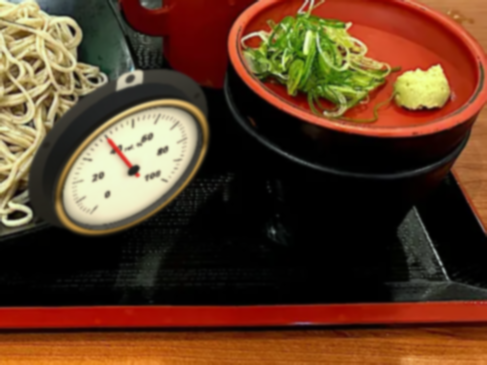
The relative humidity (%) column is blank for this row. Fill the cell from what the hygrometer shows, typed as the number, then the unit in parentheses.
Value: 40 (%)
